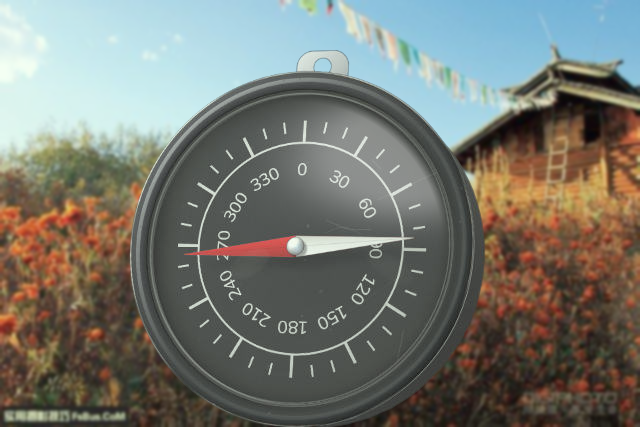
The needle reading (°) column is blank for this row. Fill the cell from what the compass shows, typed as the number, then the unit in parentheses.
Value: 265 (°)
